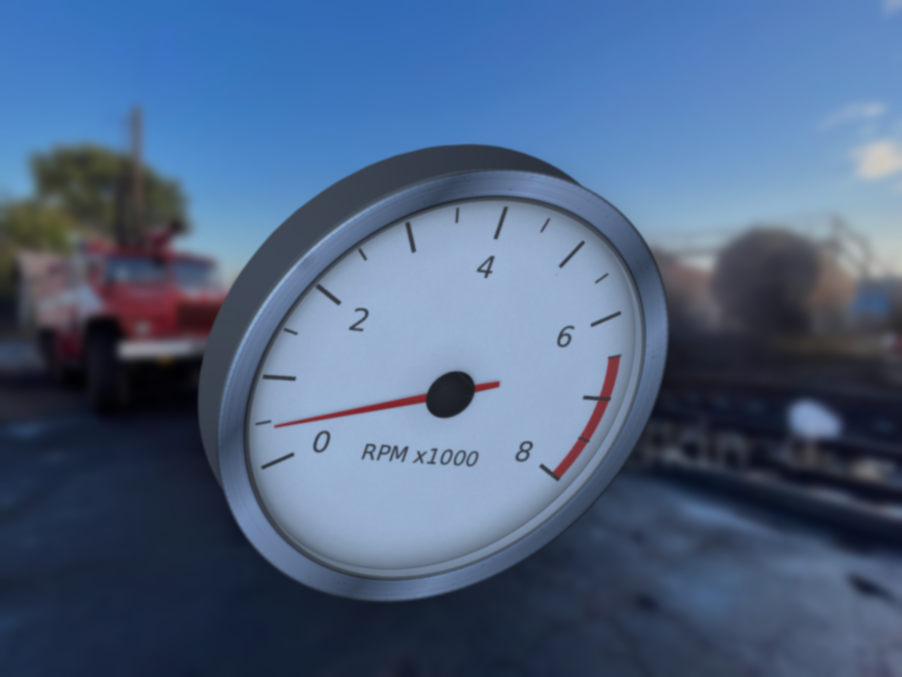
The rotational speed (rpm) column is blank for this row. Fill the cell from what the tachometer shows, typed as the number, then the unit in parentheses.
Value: 500 (rpm)
